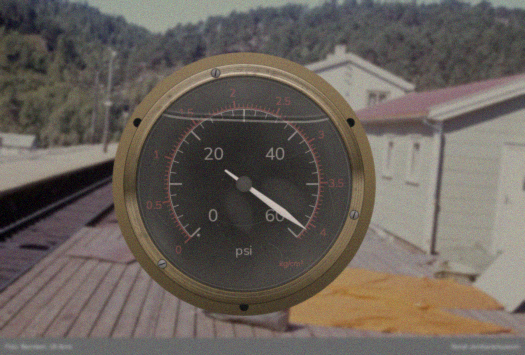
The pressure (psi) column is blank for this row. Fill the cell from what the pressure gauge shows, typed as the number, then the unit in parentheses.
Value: 58 (psi)
